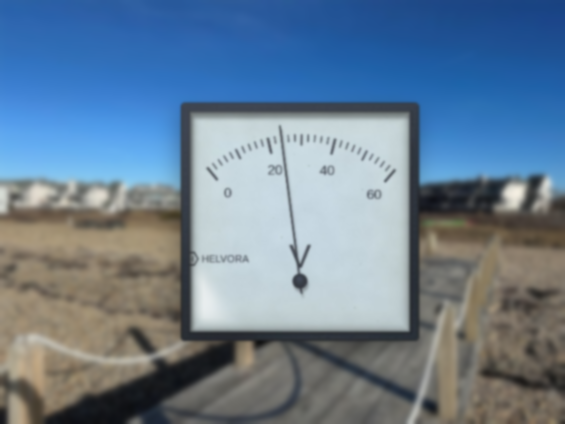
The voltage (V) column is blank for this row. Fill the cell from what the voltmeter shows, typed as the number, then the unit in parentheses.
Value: 24 (V)
